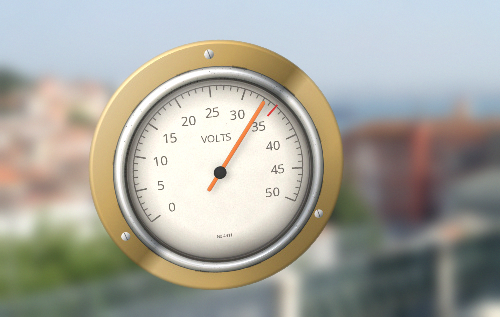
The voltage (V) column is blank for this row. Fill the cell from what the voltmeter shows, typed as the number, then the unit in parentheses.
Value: 33 (V)
